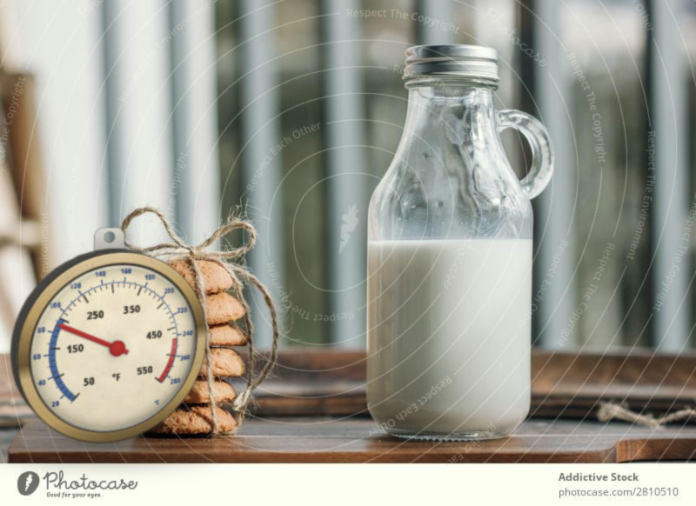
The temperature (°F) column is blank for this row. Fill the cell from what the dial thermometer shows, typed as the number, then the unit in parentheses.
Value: 190 (°F)
